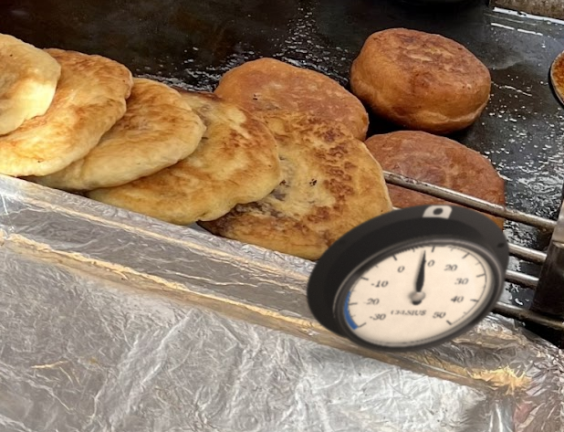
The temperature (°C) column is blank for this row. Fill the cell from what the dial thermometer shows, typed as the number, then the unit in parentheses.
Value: 7.5 (°C)
